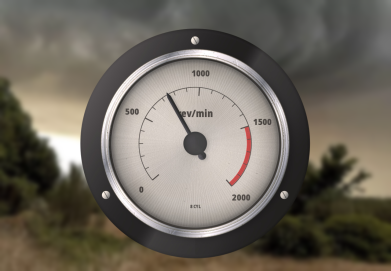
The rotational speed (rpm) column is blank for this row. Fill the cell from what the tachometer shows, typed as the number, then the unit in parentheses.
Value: 750 (rpm)
